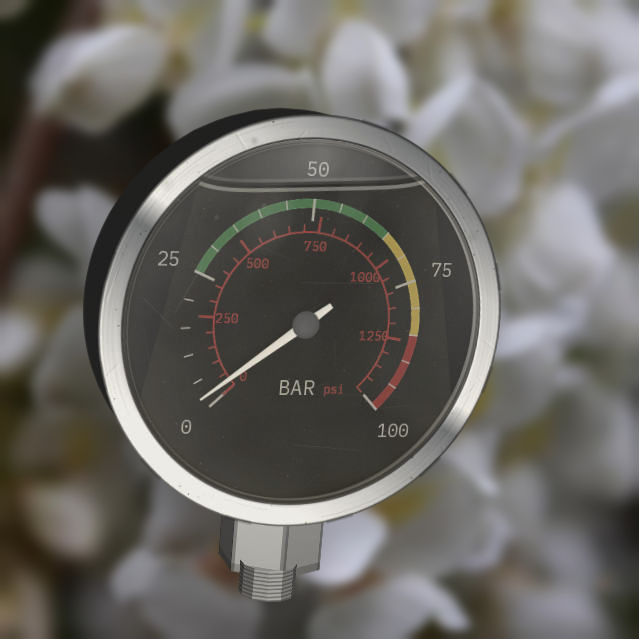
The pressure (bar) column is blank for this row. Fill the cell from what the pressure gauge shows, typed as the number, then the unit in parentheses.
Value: 2.5 (bar)
